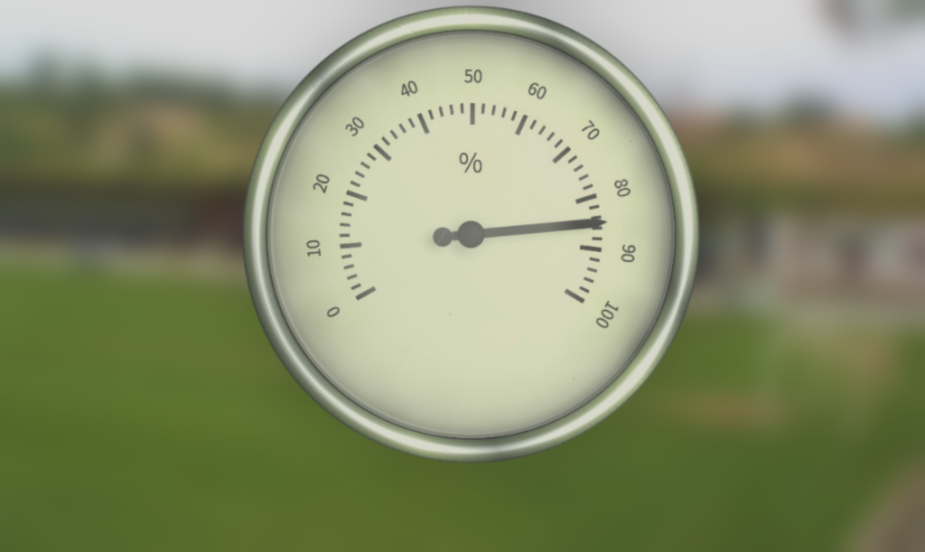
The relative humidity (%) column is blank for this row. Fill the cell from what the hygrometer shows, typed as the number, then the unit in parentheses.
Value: 85 (%)
